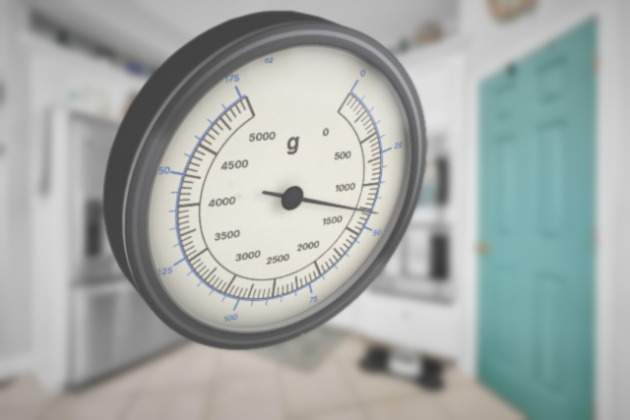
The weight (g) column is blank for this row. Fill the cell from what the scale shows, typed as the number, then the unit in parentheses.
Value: 1250 (g)
